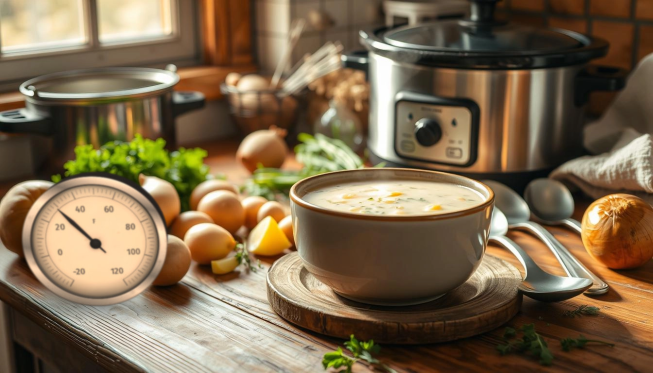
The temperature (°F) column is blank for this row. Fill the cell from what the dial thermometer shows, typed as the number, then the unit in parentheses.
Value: 30 (°F)
